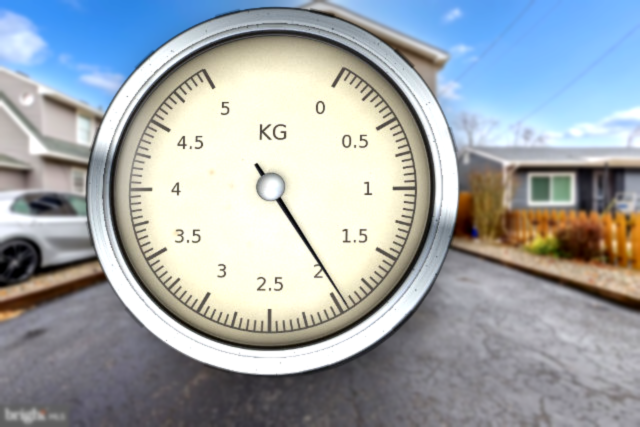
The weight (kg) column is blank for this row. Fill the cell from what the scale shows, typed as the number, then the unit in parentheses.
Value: 1.95 (kg)
